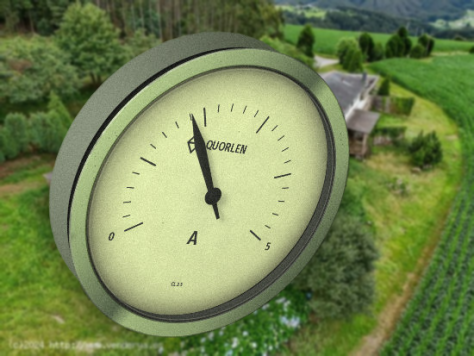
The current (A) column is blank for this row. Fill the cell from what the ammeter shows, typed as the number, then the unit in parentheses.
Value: 1.8 (A)
